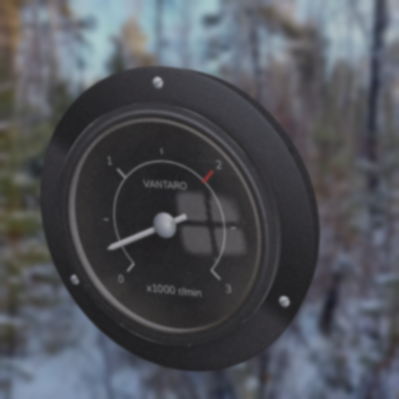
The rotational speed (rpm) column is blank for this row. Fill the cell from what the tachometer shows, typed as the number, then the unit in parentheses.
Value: 250 (rpm)
